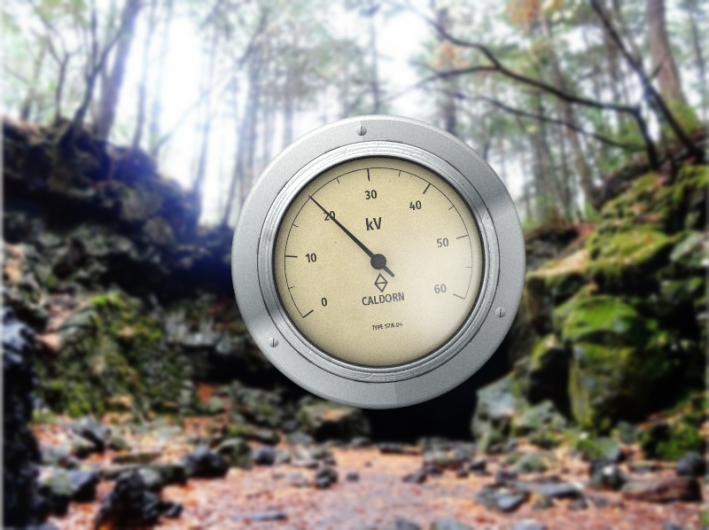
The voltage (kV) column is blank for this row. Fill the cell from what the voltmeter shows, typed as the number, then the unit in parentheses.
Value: 20 (kV)
